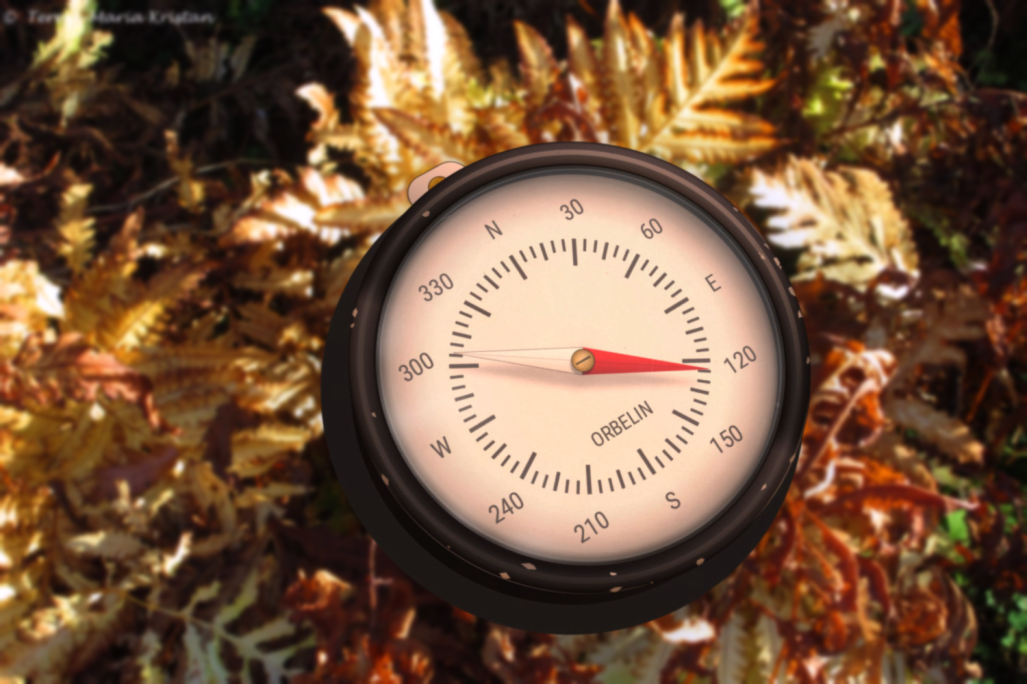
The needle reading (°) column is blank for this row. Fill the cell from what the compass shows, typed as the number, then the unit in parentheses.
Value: 125 (°)
